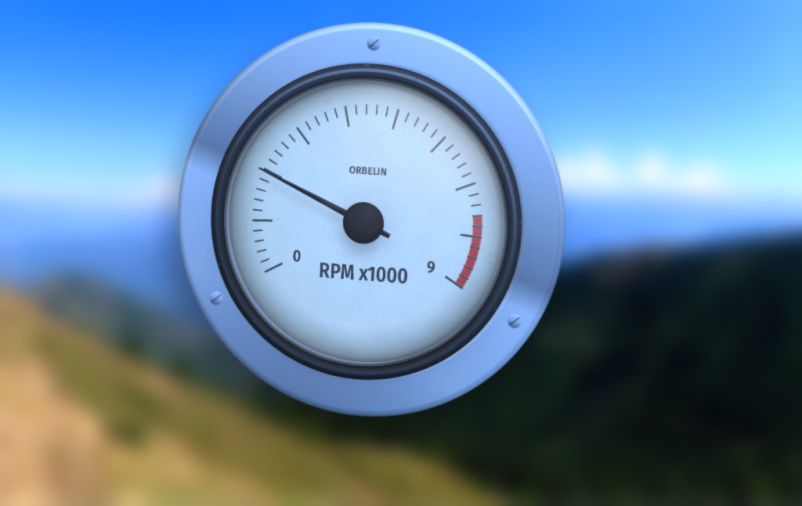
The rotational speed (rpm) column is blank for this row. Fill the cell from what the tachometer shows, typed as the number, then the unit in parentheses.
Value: 2000 (rpm)
